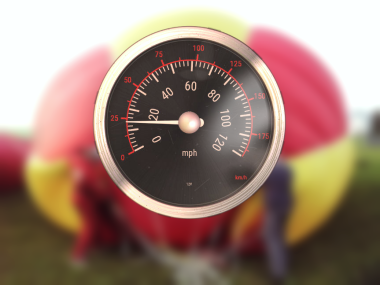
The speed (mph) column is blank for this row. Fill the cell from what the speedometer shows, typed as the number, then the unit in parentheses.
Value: 14 (mph)
